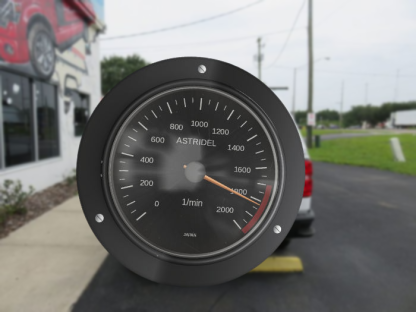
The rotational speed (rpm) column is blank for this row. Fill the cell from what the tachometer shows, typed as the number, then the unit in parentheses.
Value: 1825 (rpm)
